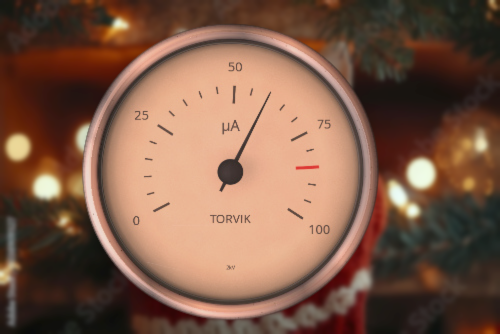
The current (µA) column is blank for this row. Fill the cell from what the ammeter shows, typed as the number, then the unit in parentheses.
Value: 60 (µA)
